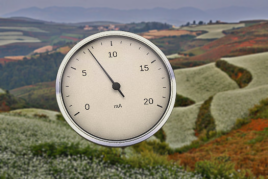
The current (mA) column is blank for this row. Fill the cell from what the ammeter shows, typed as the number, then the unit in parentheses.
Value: 7.5 (mA)
